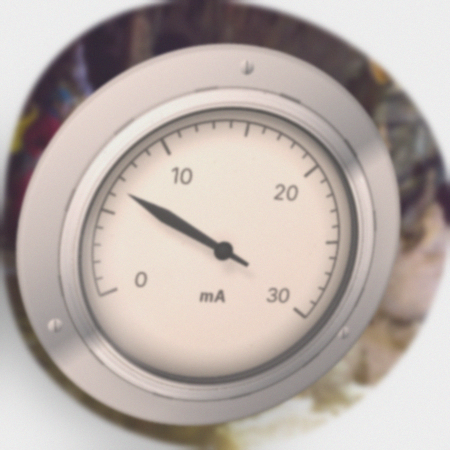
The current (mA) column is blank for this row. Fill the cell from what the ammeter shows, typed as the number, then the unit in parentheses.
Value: 6.5 (mA)
